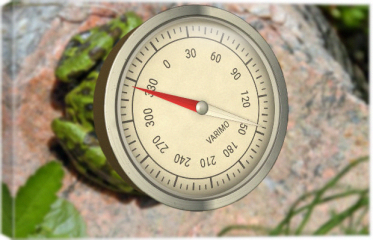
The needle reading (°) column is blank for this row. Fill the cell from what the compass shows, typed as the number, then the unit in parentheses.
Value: 325 (°)
